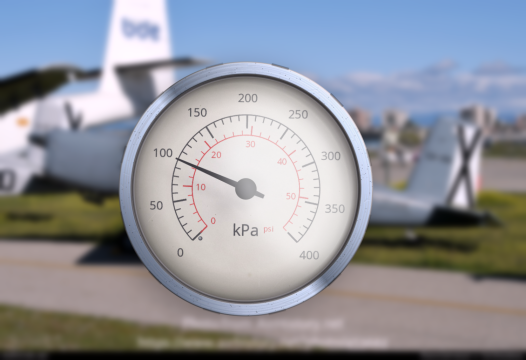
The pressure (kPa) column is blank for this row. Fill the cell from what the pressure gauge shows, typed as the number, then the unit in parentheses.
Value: 100 (kPa)
